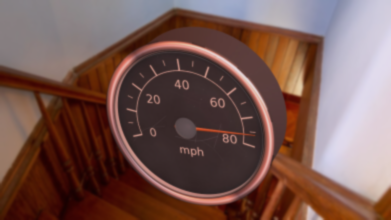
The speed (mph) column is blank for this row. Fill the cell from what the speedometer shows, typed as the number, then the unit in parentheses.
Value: 75 (mph)
